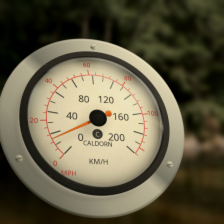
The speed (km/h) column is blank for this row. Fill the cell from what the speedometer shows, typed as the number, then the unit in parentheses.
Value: 15 (km/h)
